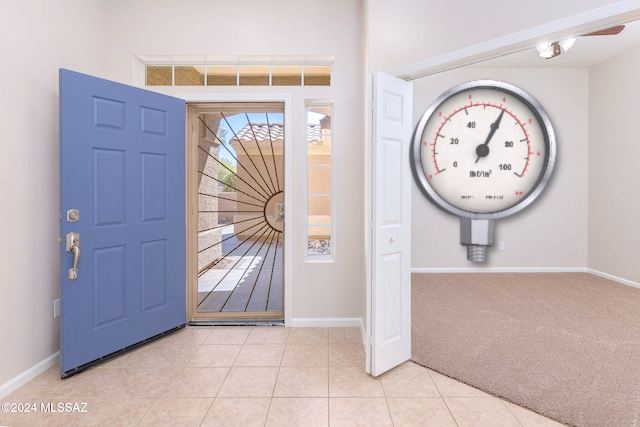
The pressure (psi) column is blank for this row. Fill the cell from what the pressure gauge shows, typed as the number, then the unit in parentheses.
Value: 60 (psi)
